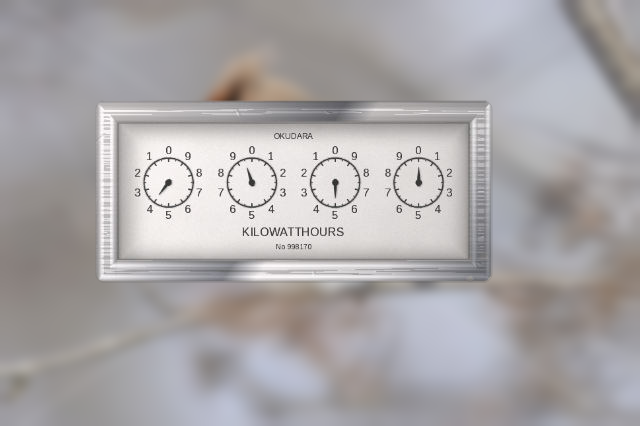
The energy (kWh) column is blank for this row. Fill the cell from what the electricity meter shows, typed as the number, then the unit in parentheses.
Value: 3950 (kWh)
